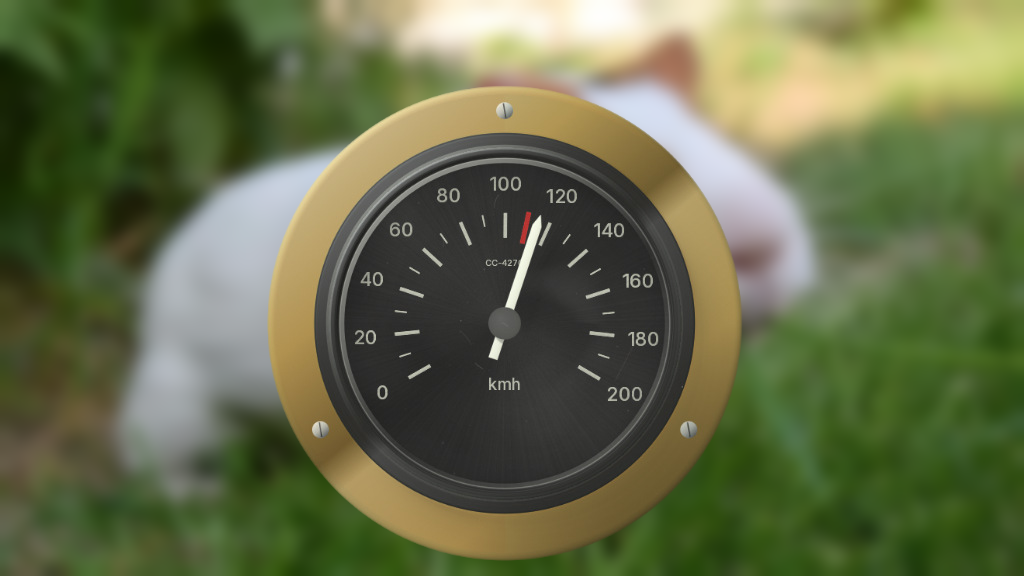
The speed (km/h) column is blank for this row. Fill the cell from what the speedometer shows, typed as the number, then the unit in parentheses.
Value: 115 (km/h)
